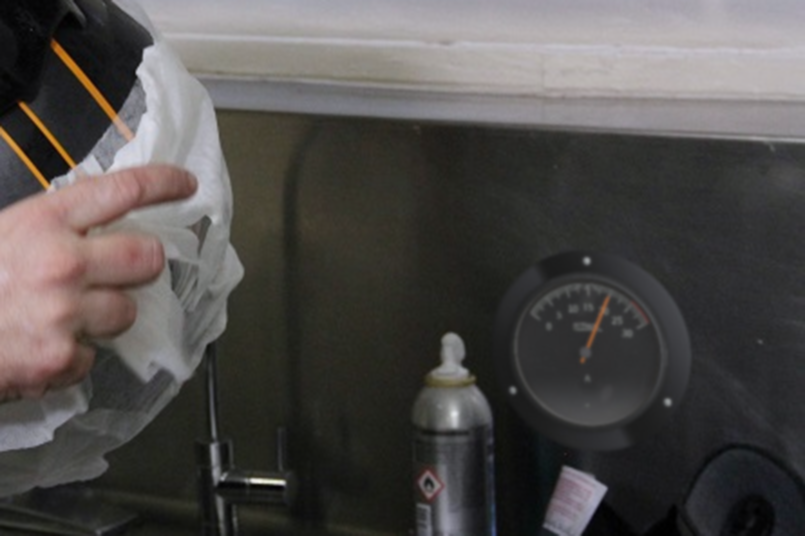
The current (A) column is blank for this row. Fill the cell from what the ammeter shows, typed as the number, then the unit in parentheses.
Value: 20 (A)
